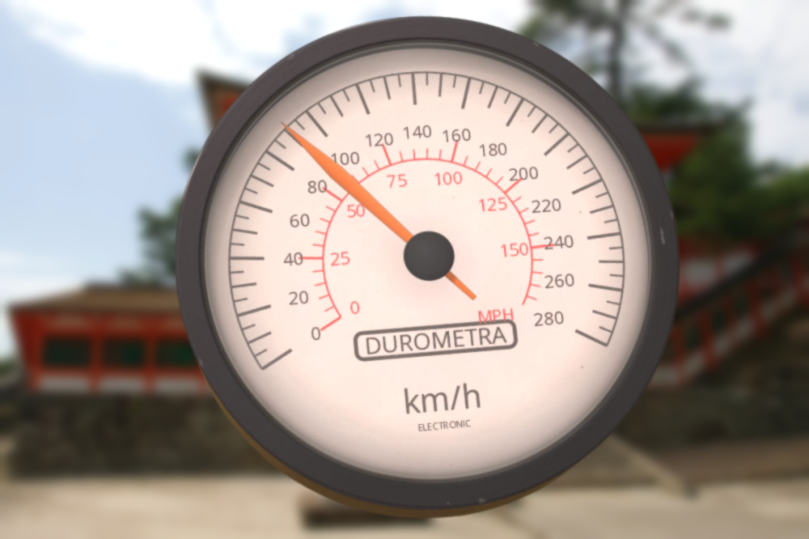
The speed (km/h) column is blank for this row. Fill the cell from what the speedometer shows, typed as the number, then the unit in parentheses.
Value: 90 (km/h)
